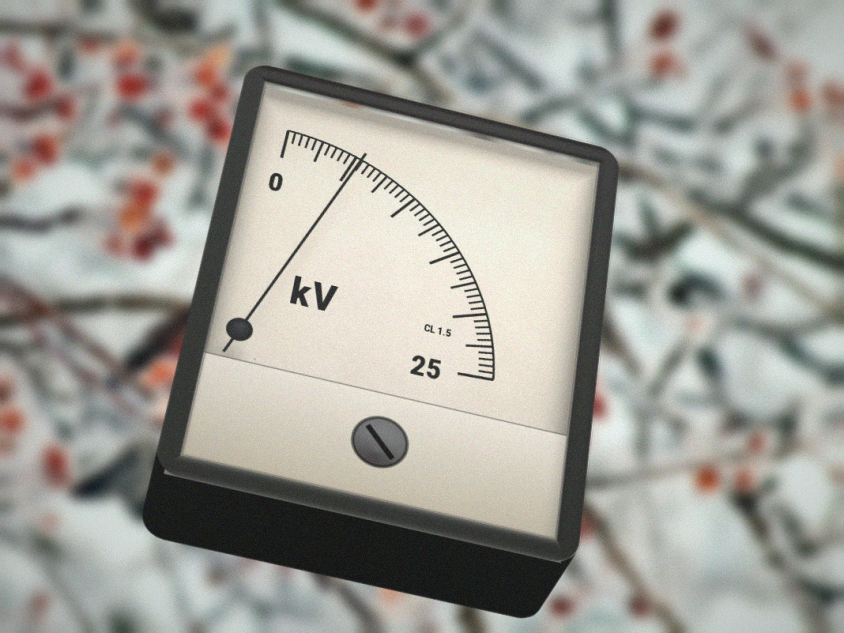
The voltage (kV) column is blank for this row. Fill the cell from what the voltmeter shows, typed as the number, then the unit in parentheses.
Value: 5.5 (kV)
